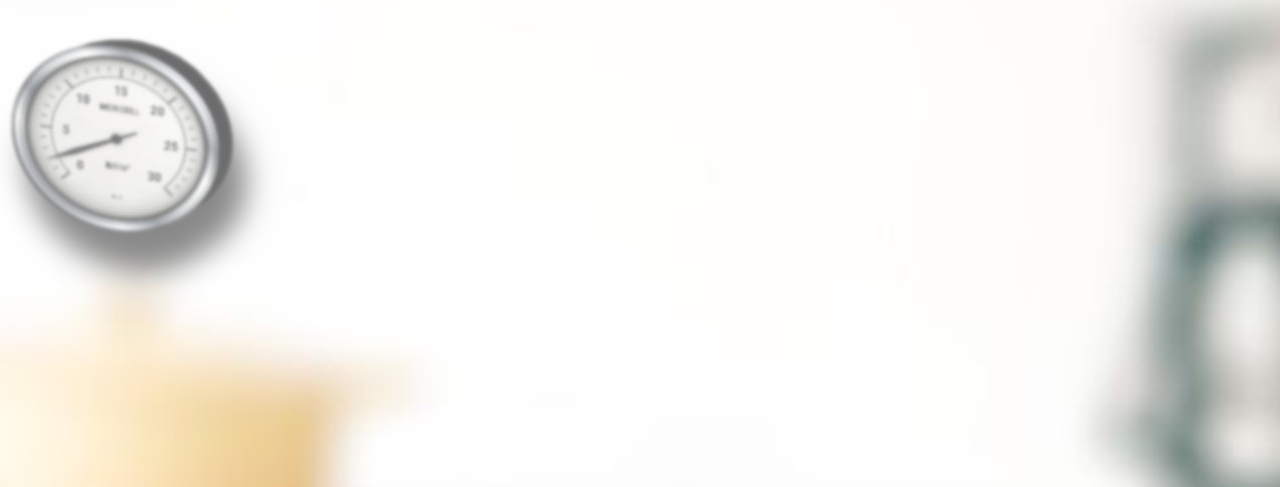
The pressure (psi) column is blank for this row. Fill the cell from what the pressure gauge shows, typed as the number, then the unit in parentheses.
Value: 2 (psi)
